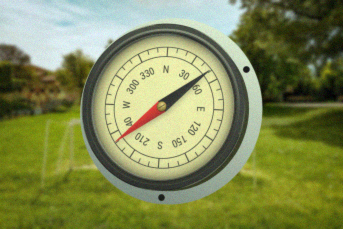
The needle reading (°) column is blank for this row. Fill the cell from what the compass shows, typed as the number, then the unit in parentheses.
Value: 230 (°)
